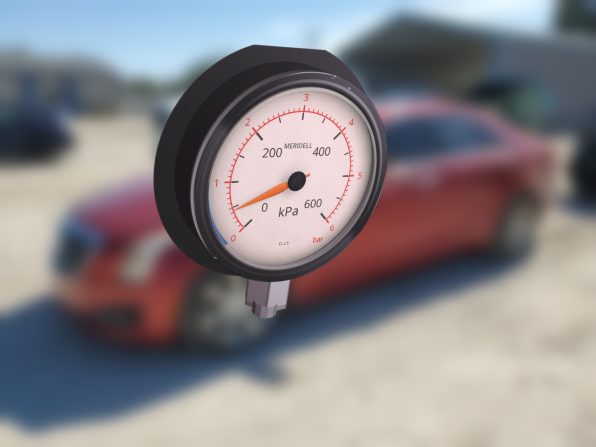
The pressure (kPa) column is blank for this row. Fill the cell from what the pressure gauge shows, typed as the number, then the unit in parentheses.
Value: 50 (kPa)
